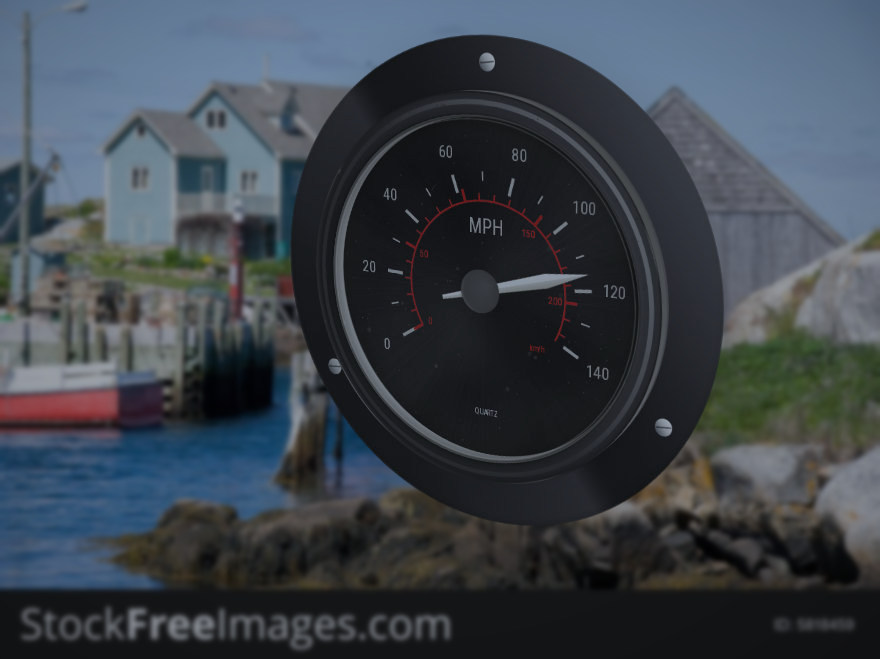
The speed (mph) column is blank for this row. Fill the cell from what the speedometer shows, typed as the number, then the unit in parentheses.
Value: 115 (mph)
